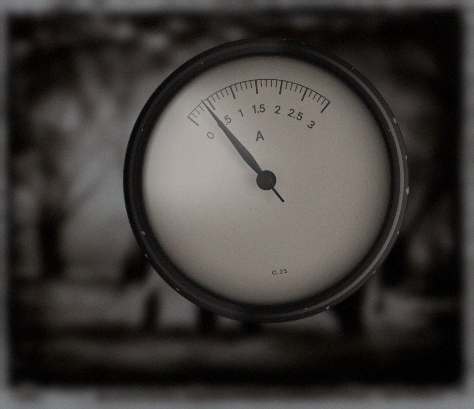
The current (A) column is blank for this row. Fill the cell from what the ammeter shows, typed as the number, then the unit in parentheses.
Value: 0.4 (A)
